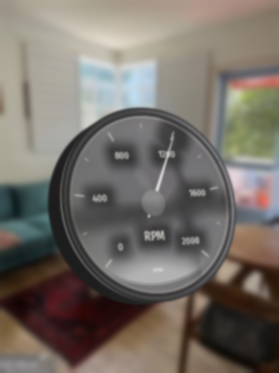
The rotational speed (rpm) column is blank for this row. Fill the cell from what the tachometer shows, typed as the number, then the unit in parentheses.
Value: 1200 (rpm)
